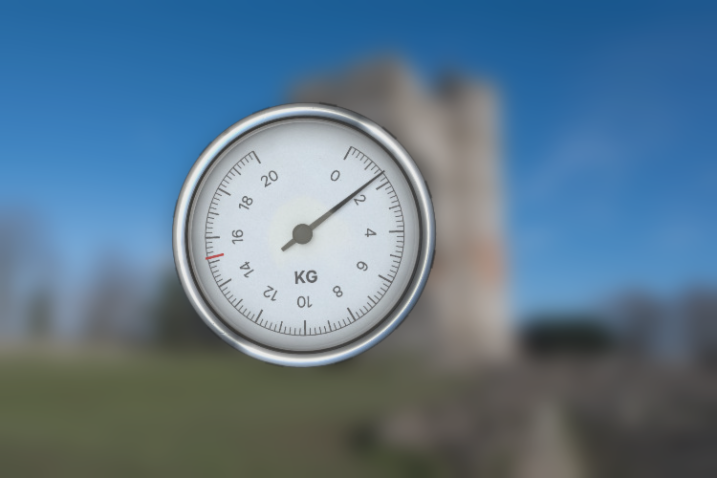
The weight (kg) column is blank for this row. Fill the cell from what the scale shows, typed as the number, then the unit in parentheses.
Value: 1.6 (kg)
